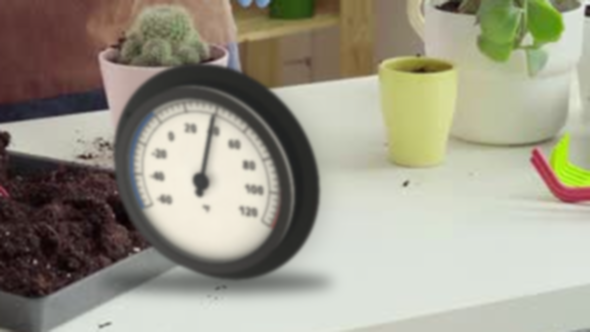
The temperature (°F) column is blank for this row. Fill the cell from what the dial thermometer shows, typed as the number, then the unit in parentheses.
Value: 40 (°F)
